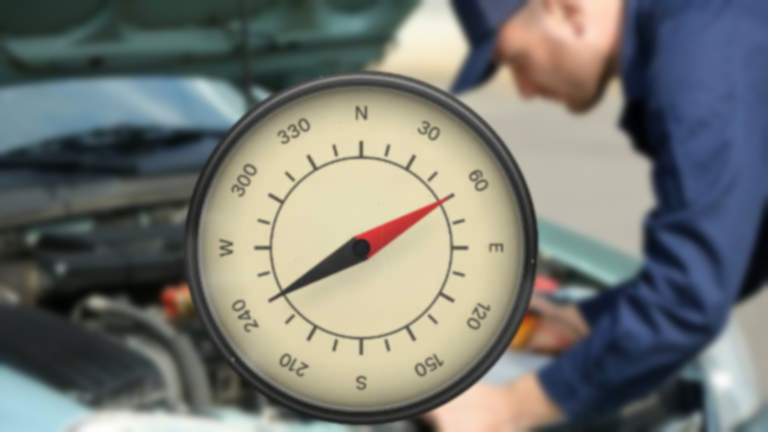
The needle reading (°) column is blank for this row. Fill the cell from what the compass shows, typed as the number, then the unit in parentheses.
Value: 60 (°)
